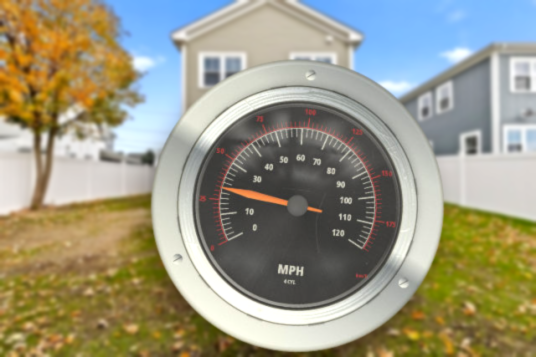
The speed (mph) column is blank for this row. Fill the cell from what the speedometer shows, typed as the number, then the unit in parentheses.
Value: 20 (mph)
